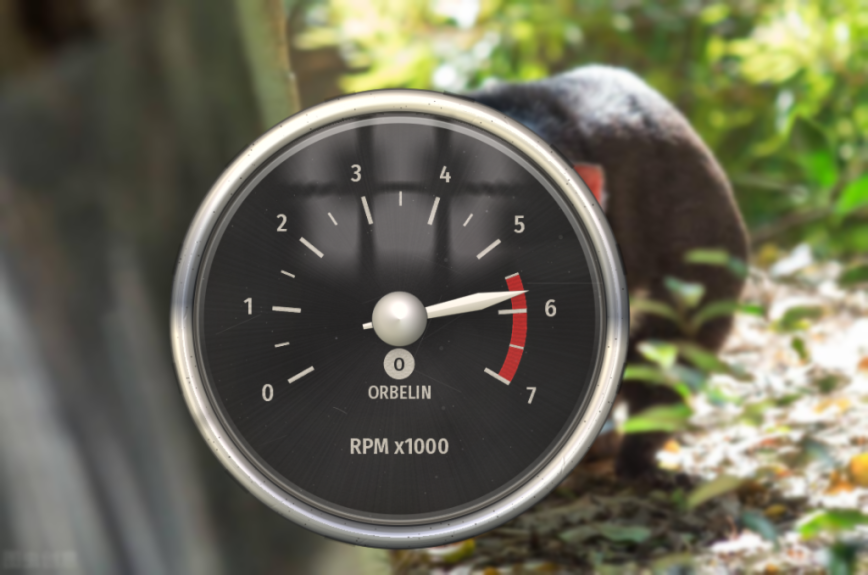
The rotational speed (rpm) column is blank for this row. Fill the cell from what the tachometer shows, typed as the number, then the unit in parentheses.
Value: 5750 (rpm)
